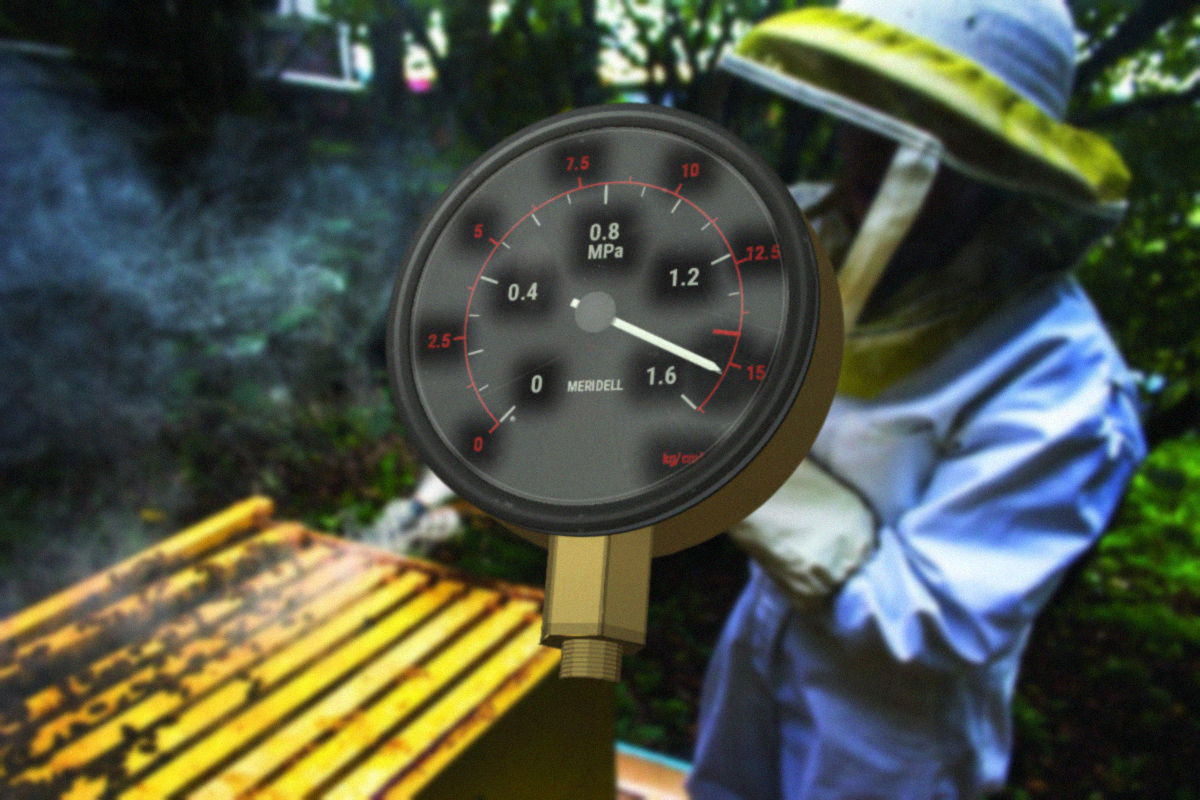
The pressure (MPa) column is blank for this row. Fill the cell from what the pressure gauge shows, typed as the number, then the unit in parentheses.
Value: 1.5 (MPa)
